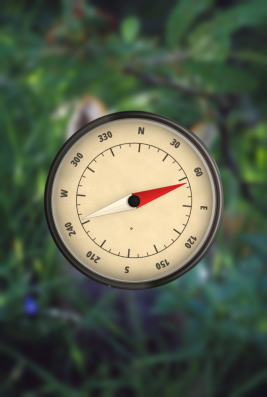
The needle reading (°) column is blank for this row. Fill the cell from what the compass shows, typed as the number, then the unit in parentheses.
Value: 65 (°)
